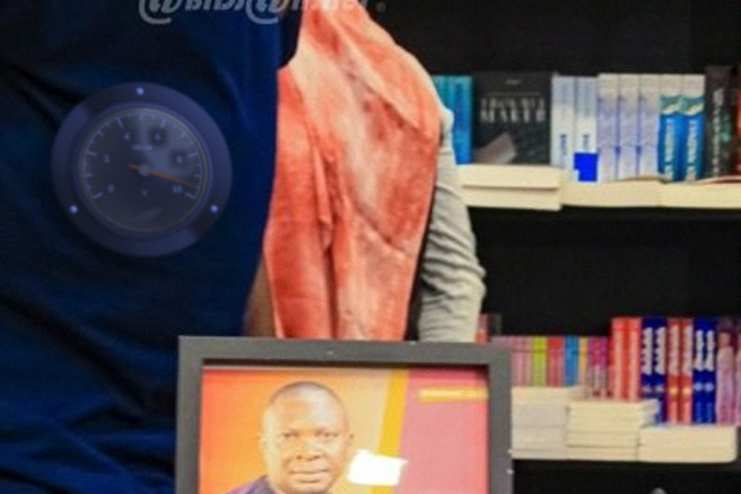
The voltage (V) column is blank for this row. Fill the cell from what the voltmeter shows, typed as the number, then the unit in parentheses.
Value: 9.5 (V)
